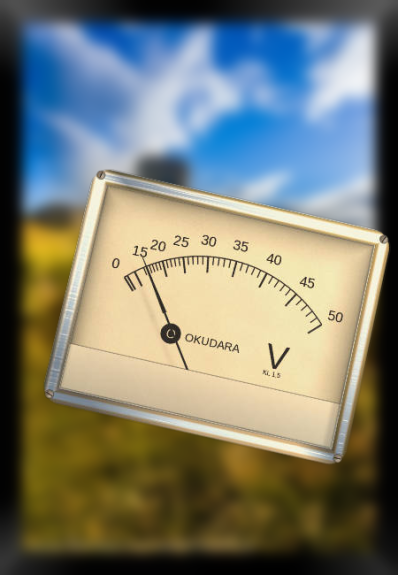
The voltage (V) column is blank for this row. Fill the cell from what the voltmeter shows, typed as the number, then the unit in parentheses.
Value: 15 (V)
